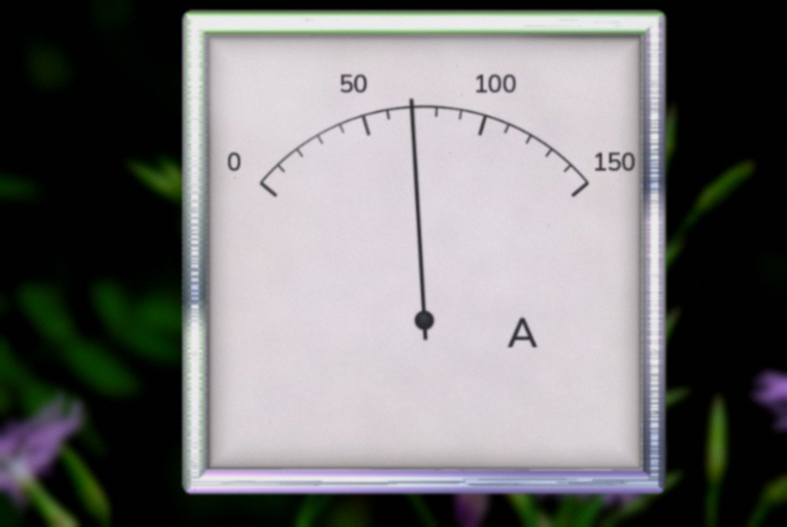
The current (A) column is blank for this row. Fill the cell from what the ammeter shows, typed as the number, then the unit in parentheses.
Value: 70 (A)
